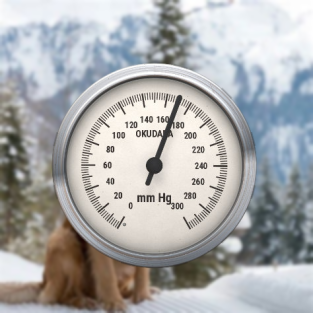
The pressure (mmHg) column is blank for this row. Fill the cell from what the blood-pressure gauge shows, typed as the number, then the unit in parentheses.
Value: 170 (mmHg)
